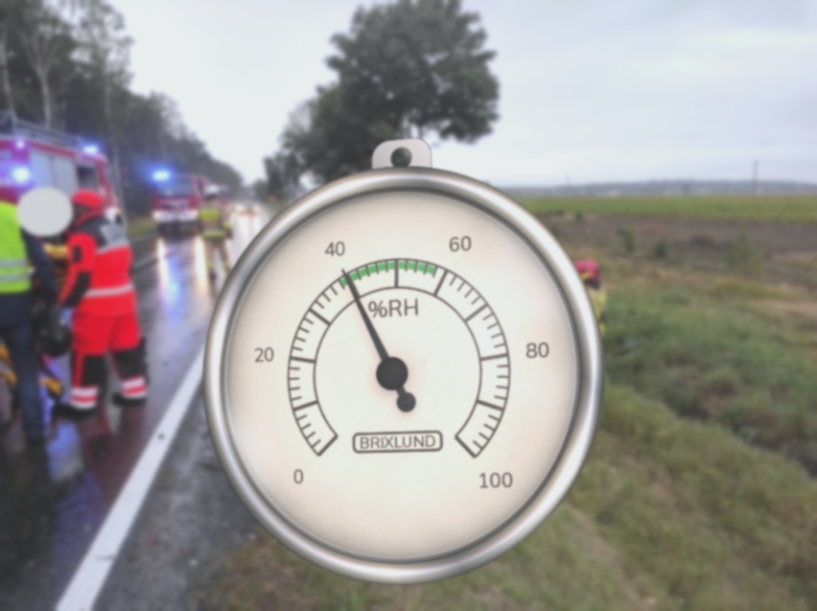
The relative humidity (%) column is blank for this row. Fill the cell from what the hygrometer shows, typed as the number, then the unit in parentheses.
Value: 40 (%)
